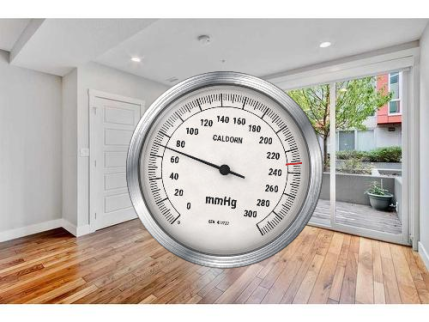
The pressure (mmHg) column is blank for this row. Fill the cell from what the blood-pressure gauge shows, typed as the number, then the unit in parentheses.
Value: 70 (mmHg)
